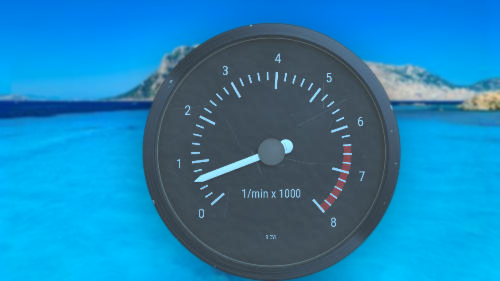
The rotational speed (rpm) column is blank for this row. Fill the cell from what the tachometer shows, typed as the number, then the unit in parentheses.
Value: 600 (rpm)
